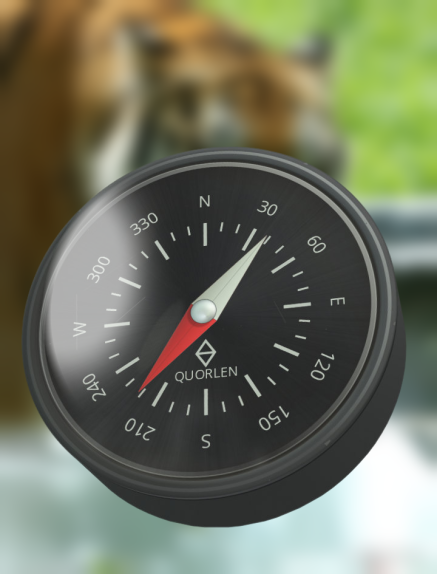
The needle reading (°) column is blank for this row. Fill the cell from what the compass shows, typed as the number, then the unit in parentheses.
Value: 220 (°)
